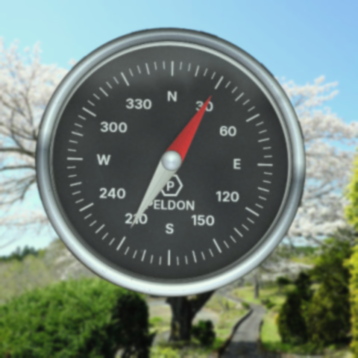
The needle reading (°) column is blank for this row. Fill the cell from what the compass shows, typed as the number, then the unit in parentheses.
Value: 30 (°)
